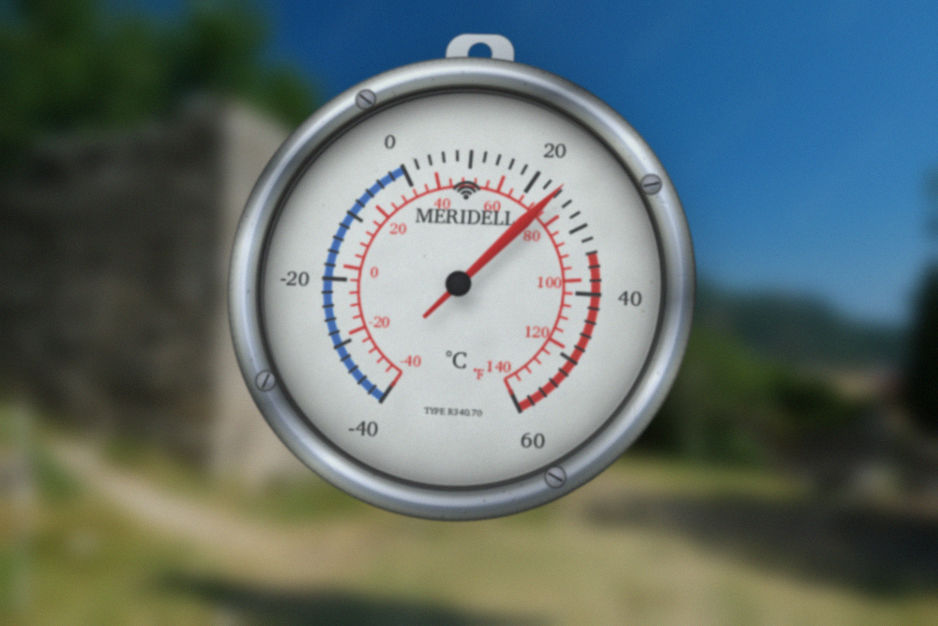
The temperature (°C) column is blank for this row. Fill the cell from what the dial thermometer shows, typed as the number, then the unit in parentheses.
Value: 24 (°C)
